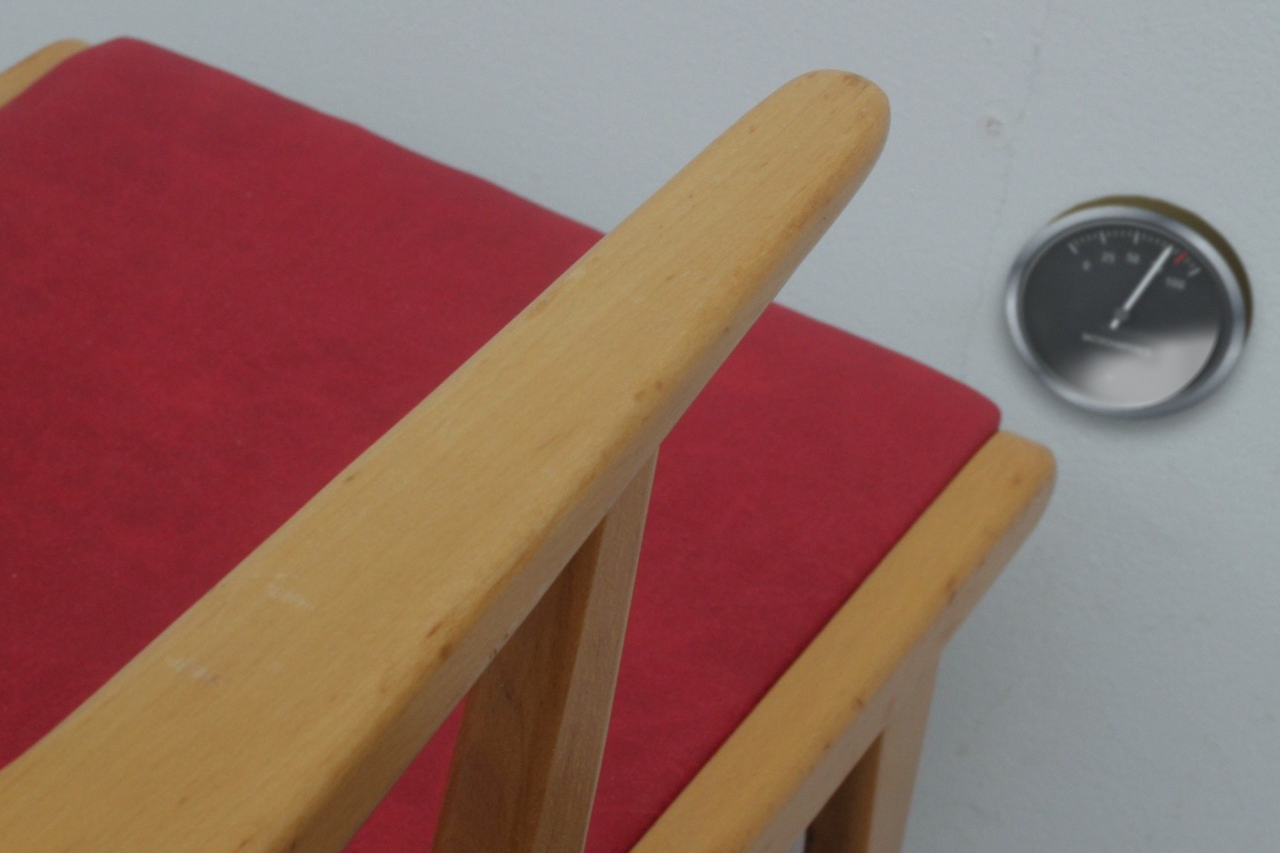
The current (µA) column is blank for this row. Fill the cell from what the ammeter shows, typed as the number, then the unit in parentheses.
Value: 75 (µA)
